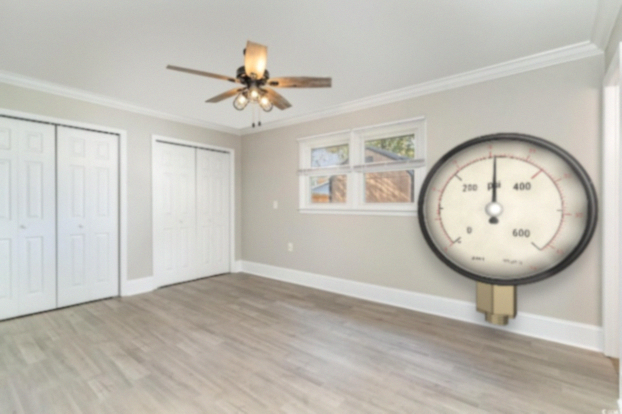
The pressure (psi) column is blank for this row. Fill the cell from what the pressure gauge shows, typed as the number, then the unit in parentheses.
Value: 300 (psi)
